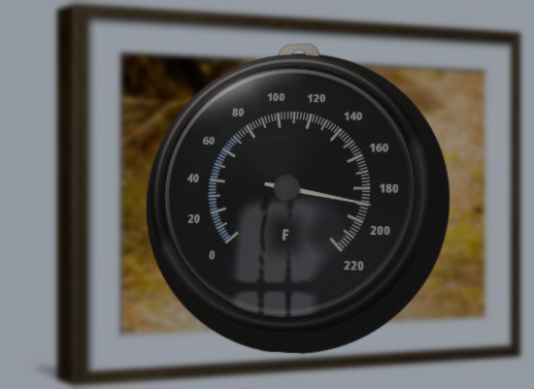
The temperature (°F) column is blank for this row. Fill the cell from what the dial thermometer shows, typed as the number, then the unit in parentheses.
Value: 190 (°F)
